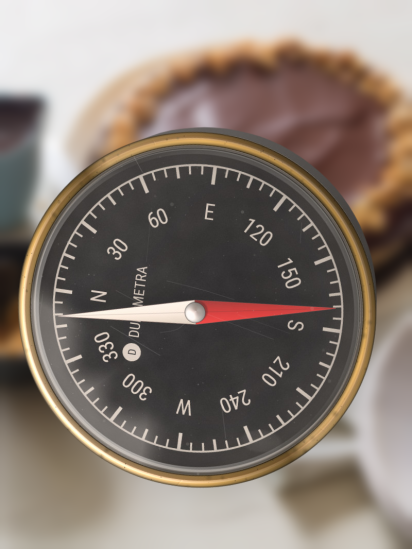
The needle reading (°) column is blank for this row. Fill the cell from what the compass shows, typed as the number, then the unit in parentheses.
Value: 170 (°)
